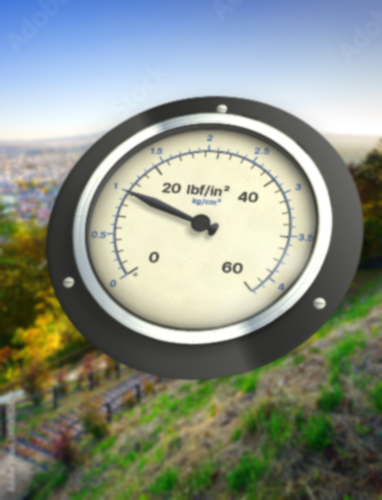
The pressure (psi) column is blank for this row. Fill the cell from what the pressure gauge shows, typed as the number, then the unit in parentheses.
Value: 14 (psi)
